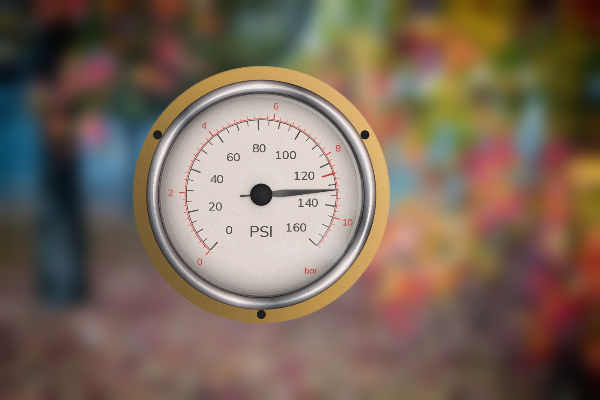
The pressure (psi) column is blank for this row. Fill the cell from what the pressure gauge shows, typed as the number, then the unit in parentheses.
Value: 132.5 (psi)
